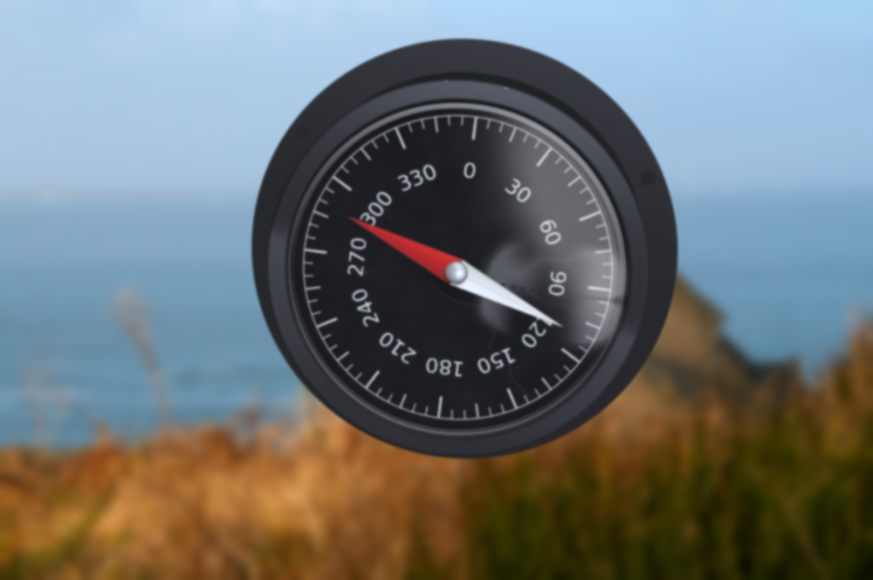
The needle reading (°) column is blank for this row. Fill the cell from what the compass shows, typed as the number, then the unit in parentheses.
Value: 290 (°)
